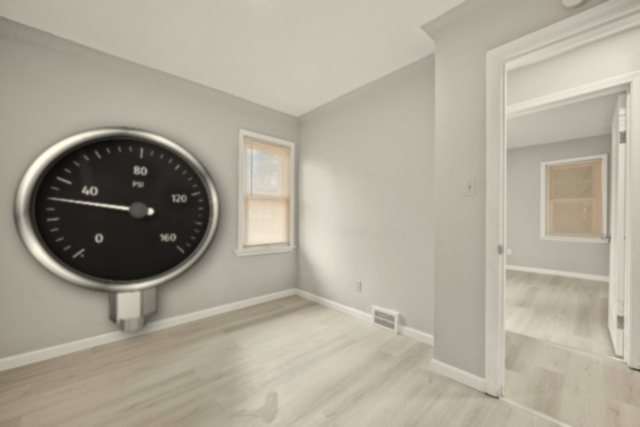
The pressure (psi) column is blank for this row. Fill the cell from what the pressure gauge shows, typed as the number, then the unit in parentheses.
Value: 30 (psi)
